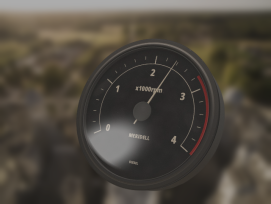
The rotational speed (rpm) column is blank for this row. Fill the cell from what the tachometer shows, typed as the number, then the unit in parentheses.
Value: 2400 (rpm)
